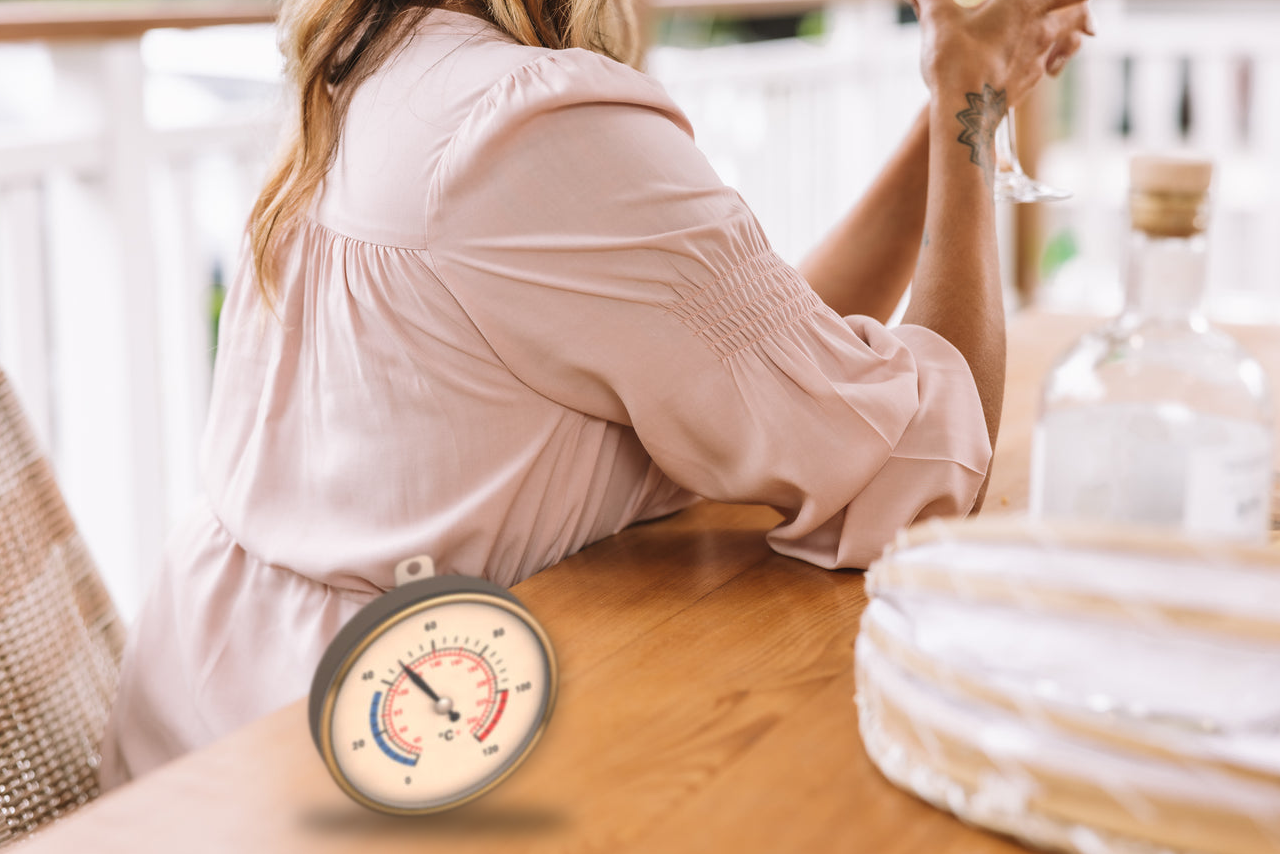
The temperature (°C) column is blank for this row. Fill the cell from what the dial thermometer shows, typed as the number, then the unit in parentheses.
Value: 48 (°C)
